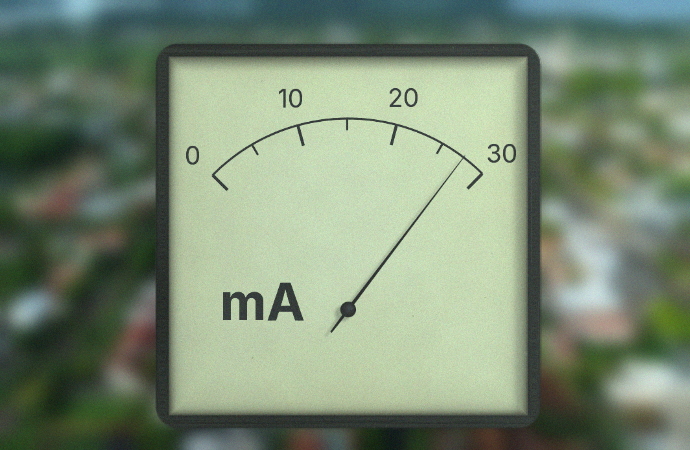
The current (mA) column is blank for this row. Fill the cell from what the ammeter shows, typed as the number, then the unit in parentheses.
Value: 27.5 (mA)
